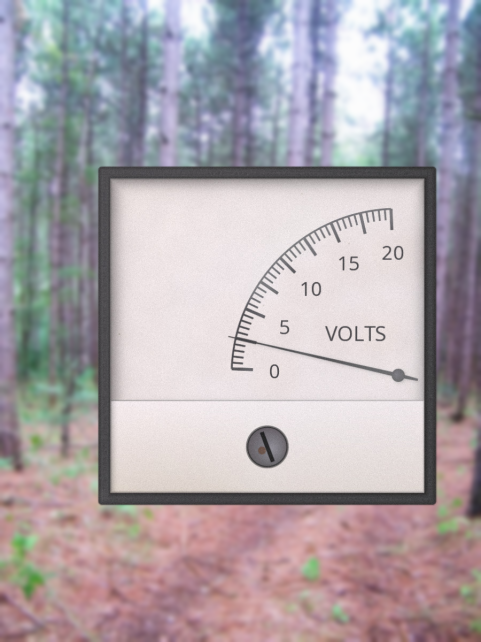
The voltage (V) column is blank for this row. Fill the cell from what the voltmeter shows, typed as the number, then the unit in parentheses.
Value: 2.5 (V)
